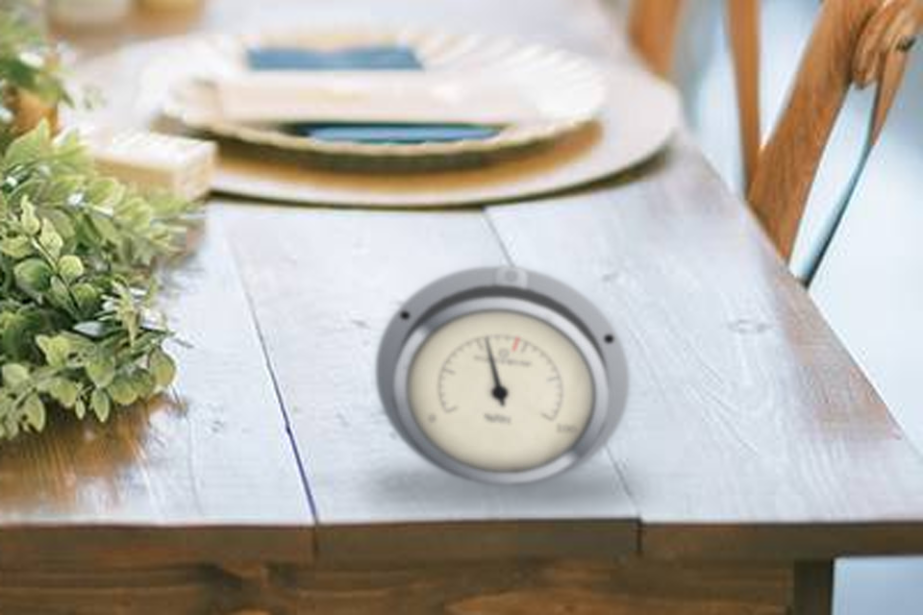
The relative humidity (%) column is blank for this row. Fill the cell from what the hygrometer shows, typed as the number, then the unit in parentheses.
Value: 44 (%)
